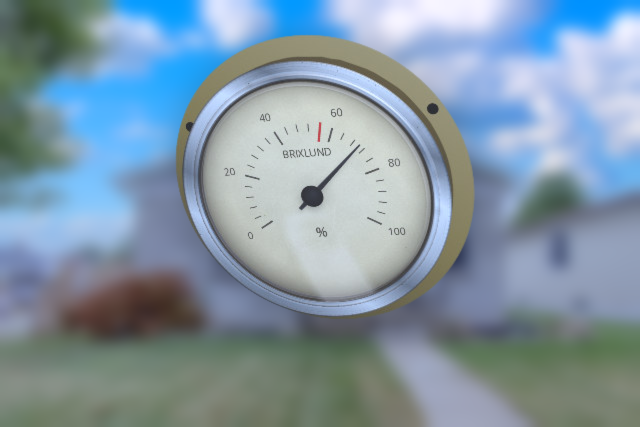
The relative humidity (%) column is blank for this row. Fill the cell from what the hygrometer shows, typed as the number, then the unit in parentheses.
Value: 70 (%)
